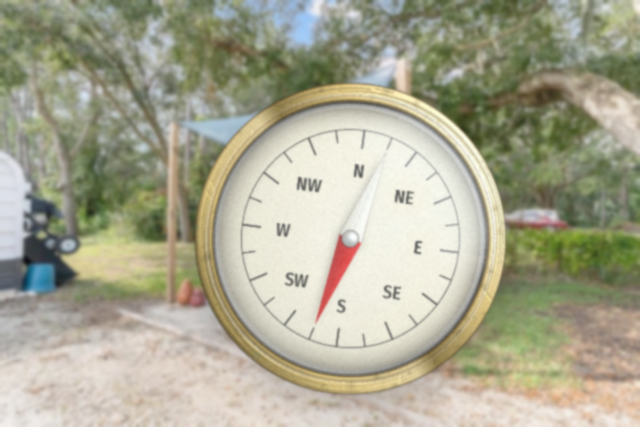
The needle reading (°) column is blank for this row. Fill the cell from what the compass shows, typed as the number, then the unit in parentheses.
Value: 195 (°)
